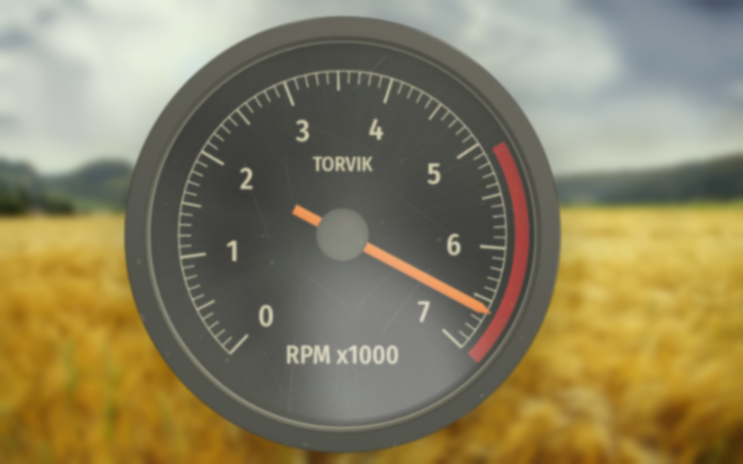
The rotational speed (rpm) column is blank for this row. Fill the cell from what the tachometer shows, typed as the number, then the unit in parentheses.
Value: 6600 (rpm)
